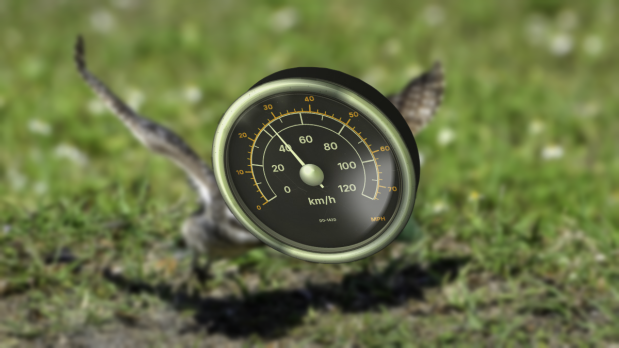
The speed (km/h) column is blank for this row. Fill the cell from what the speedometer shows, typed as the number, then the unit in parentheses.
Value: 45 (km/h)
